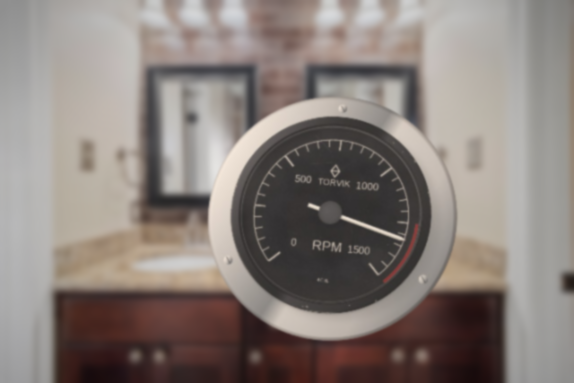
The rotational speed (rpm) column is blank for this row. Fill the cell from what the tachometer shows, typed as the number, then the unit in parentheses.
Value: 1325 (rpm)
